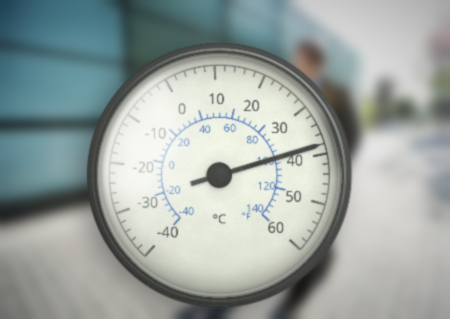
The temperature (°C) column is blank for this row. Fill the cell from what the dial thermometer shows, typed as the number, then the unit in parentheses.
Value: 38 (°C)
